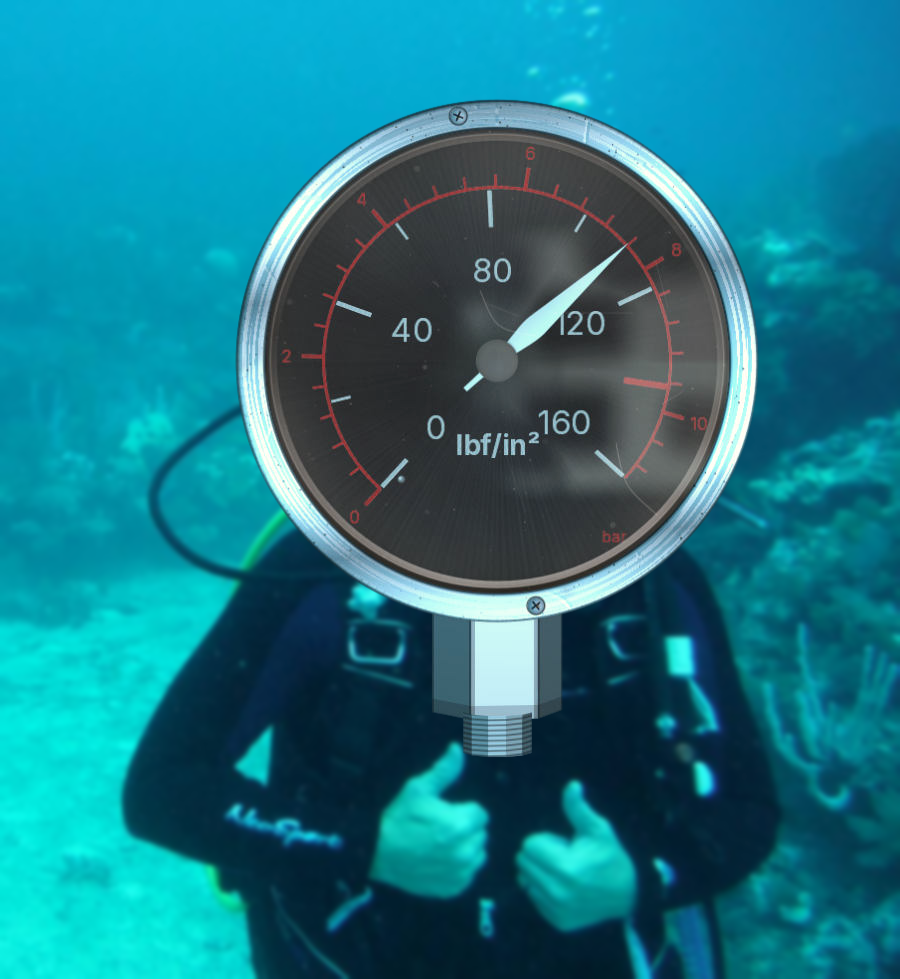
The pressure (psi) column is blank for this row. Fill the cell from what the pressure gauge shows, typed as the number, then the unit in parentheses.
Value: 110 (psi)
